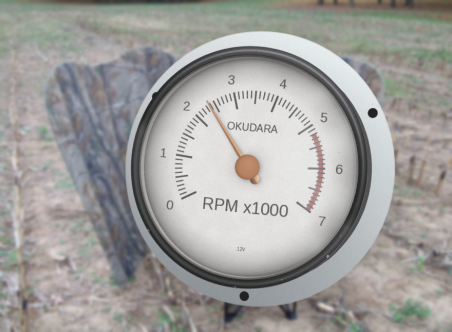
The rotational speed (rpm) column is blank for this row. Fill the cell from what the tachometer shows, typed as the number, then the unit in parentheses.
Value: 2400 (rpm)
